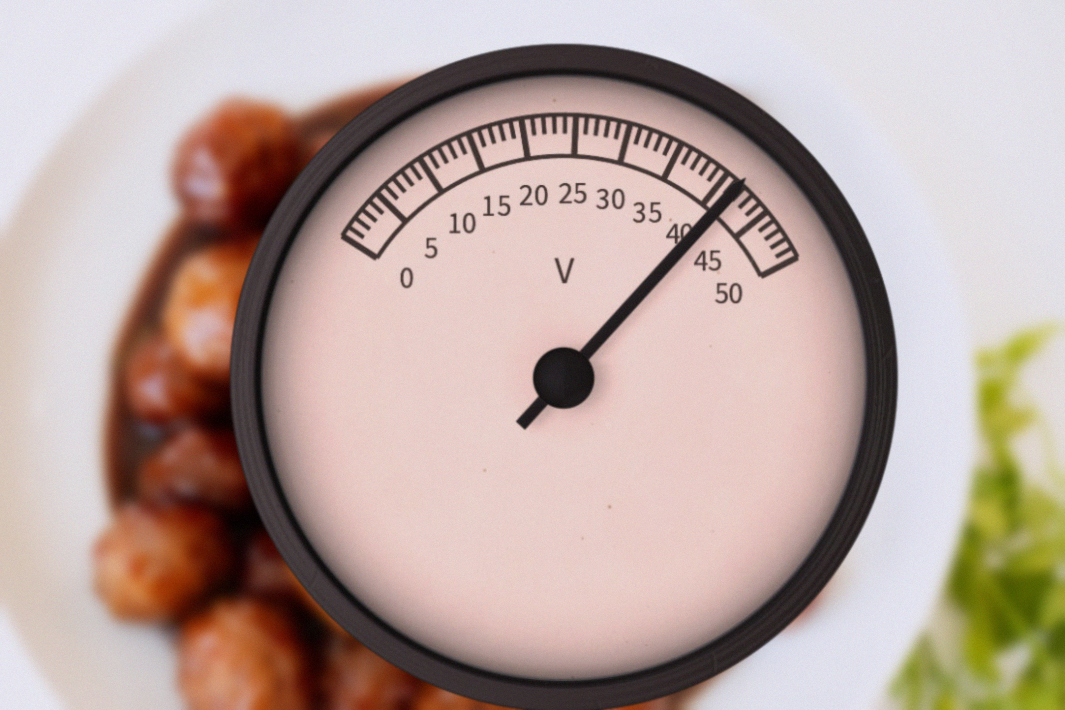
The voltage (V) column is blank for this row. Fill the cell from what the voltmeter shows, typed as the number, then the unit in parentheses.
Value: 41.5 (V)
